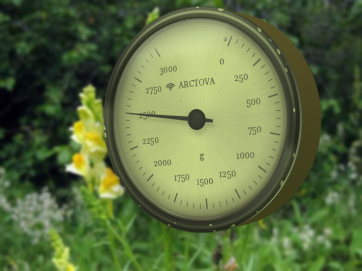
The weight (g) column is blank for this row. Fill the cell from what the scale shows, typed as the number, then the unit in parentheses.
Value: 2500 (g)
